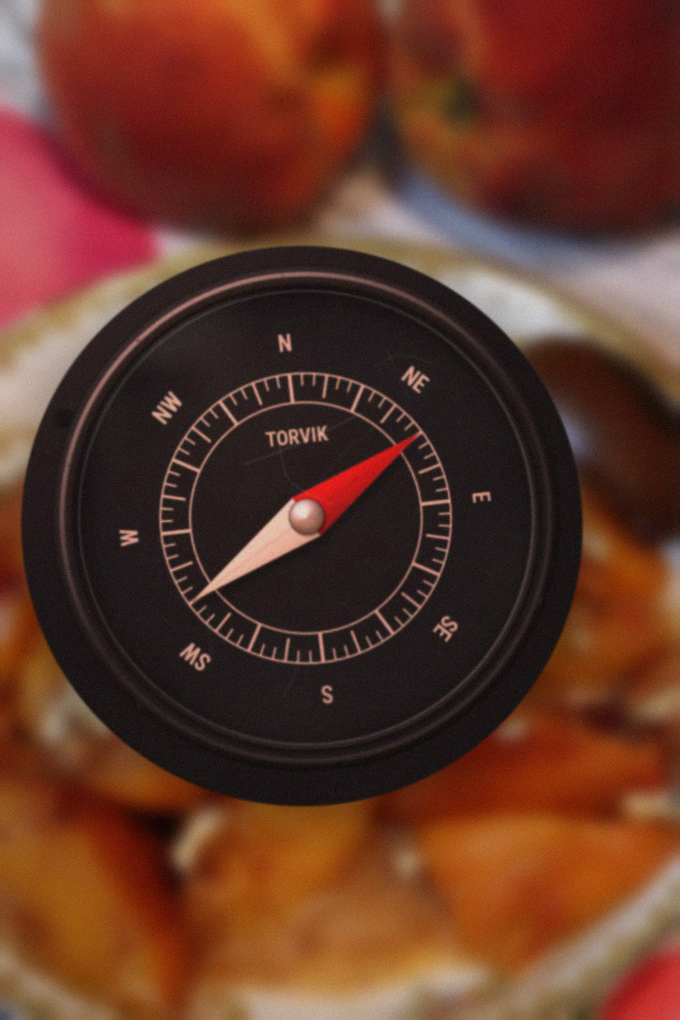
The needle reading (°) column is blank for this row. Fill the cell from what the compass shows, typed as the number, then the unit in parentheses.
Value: 60 (°)
